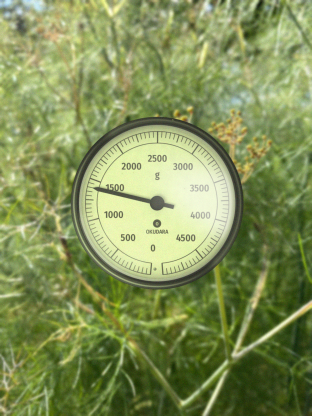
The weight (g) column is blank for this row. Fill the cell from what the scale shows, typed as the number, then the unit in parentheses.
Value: 1400 (g)
